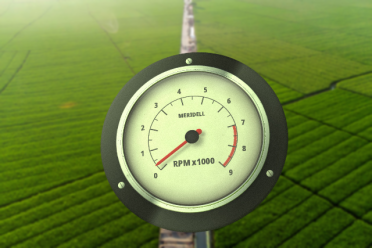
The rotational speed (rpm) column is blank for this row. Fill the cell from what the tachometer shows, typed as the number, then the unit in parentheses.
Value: 250 (rpm)
